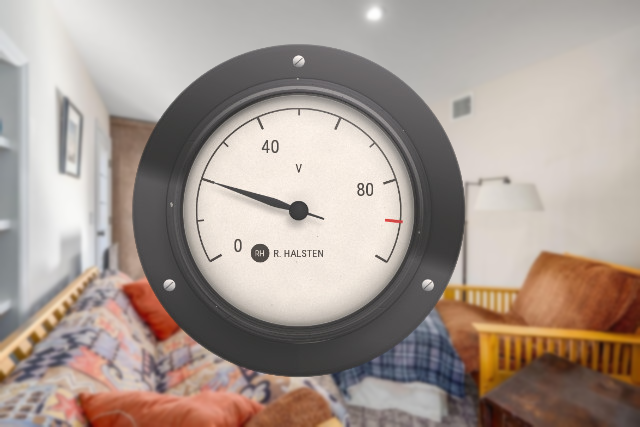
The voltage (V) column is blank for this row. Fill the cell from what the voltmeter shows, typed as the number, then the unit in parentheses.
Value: 20 (V)
